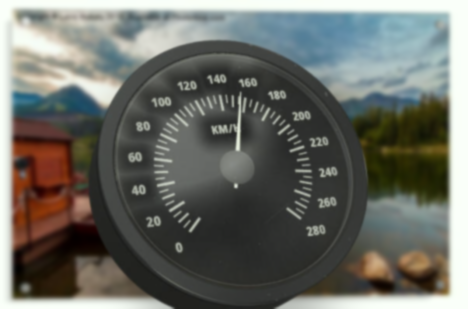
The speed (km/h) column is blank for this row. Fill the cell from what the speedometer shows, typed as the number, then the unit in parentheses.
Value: 155 (km/h)
